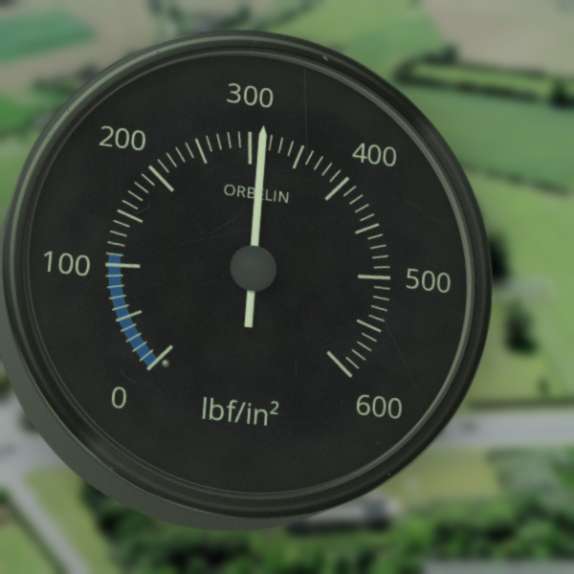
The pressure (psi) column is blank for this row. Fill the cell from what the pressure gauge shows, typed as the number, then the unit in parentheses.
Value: 310 (psi)
